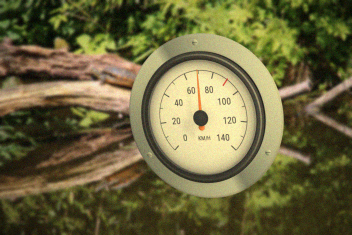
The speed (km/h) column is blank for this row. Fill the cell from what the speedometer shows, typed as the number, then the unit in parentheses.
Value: 70 (km/h)
